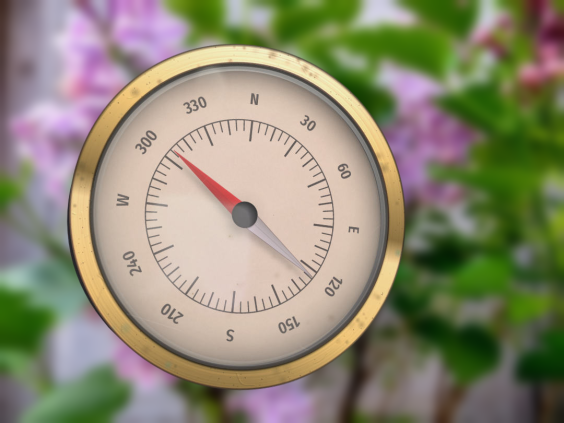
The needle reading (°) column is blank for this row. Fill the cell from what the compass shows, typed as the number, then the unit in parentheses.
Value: 305 (°)
